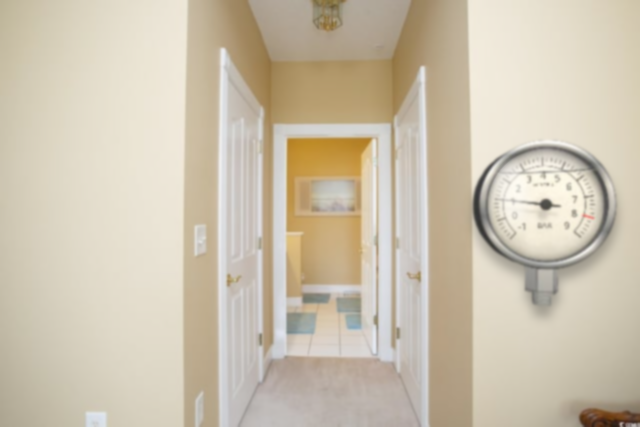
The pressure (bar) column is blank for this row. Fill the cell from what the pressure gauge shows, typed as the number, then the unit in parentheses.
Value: 1 (bar)
